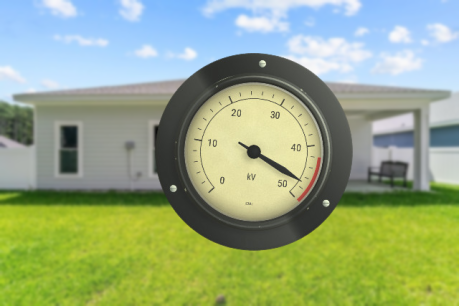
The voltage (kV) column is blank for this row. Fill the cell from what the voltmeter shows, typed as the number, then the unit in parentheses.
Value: 47 (kV)
